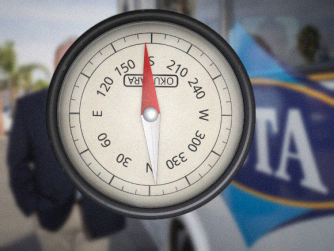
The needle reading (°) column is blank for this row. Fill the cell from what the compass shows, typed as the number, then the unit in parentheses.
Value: 175 (°)
